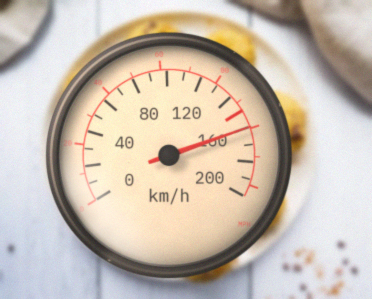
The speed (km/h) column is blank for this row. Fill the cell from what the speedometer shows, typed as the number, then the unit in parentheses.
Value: 160 (km/h)
